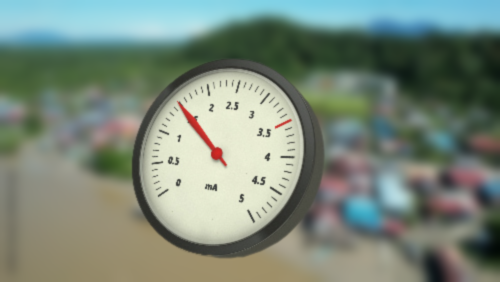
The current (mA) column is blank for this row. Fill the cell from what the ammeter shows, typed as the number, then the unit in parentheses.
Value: 1.5 (mA)
